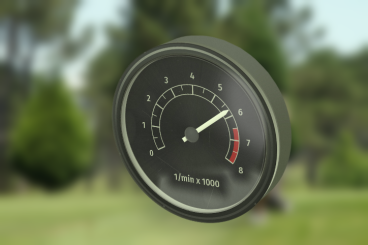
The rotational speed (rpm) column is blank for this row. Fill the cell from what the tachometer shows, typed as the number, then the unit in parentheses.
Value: 5750 (rpm)
